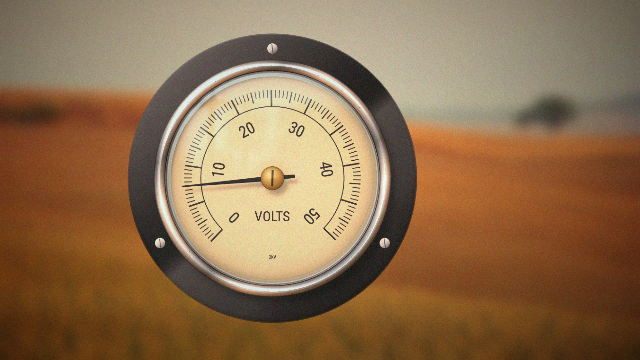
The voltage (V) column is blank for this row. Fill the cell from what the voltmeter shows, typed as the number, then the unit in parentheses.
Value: 7.5 (V)
